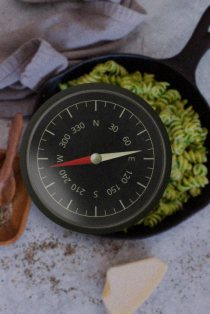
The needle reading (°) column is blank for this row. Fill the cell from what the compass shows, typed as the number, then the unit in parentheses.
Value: 260 (°)
